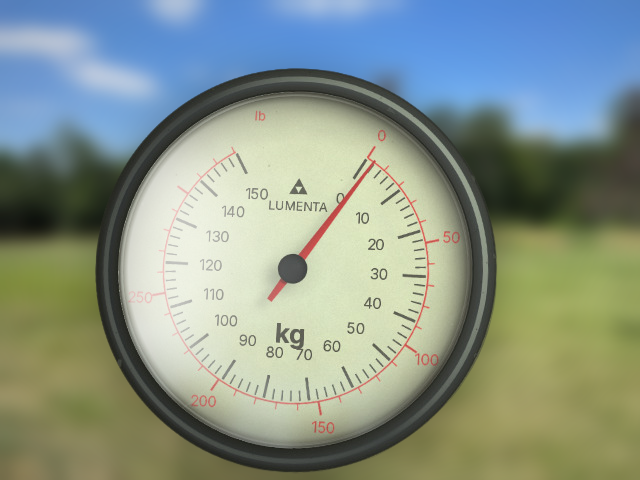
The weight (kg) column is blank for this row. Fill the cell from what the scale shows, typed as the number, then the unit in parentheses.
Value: 2 (kg)
